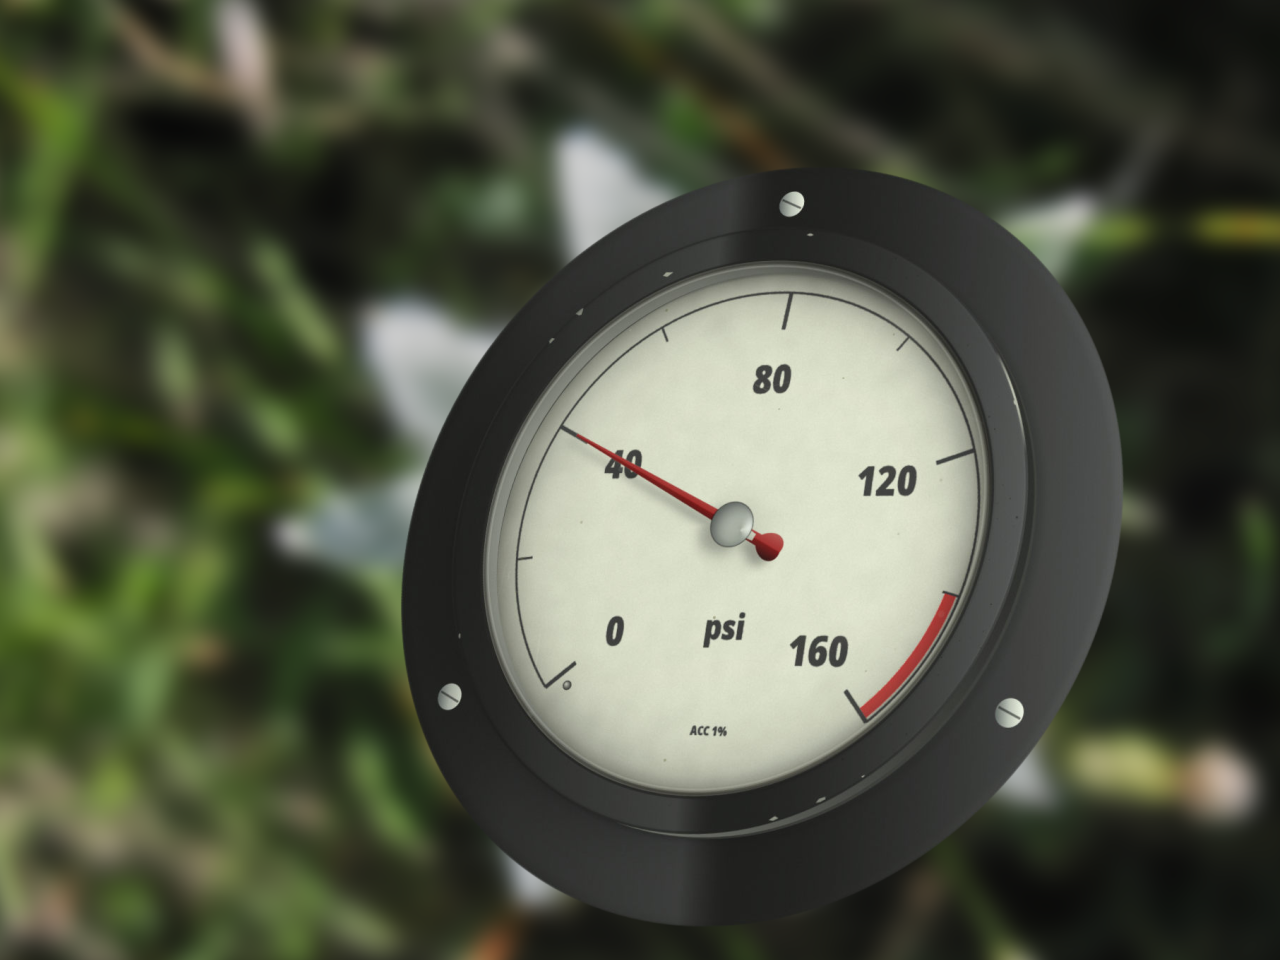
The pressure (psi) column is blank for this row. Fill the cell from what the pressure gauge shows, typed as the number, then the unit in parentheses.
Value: 40 (psi)
